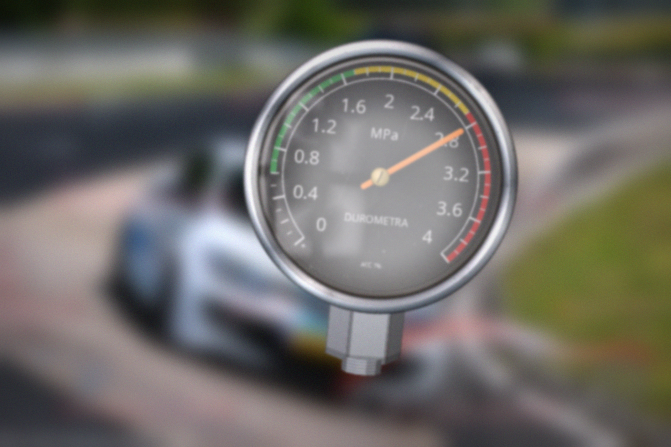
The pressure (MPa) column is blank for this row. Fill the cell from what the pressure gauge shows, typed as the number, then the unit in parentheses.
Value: 2.8 (MPa)
